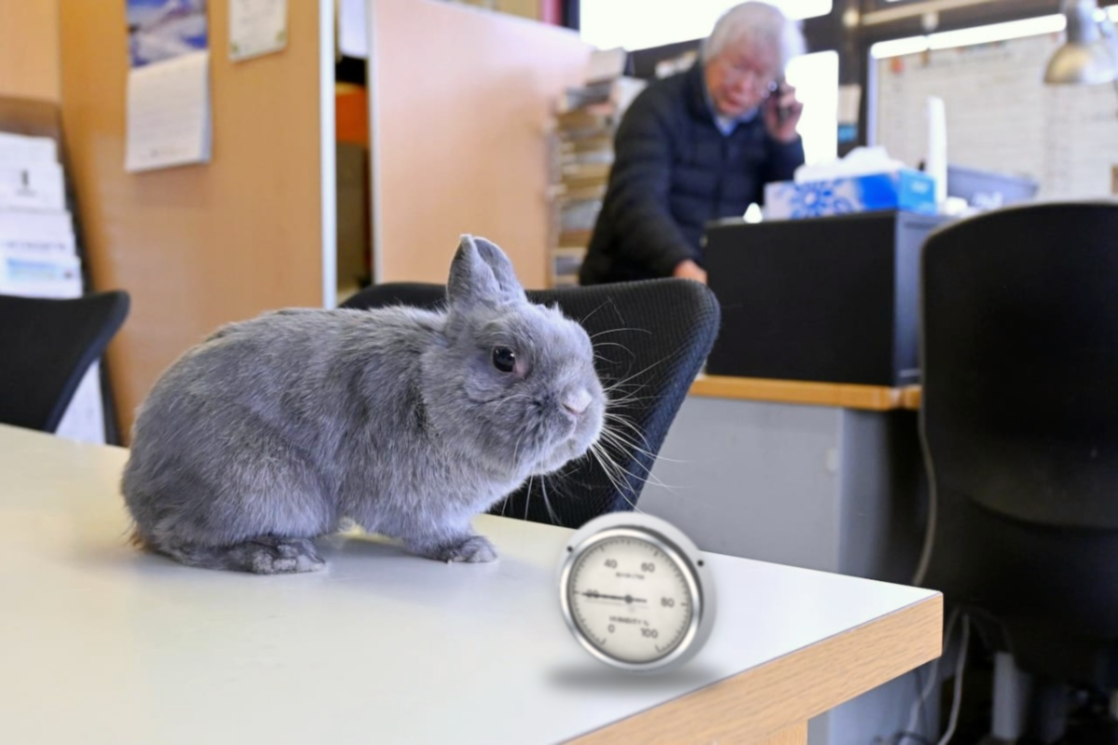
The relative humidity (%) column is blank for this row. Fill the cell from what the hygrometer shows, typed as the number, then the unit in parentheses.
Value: 20 (%)
